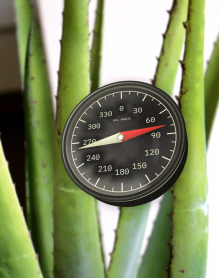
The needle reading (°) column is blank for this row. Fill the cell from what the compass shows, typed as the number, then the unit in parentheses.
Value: 80 (°)
